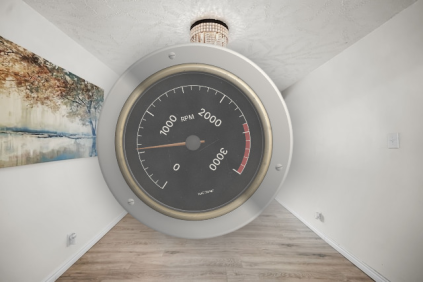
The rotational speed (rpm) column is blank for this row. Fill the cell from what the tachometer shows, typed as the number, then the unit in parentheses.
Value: 550 (rpm)
